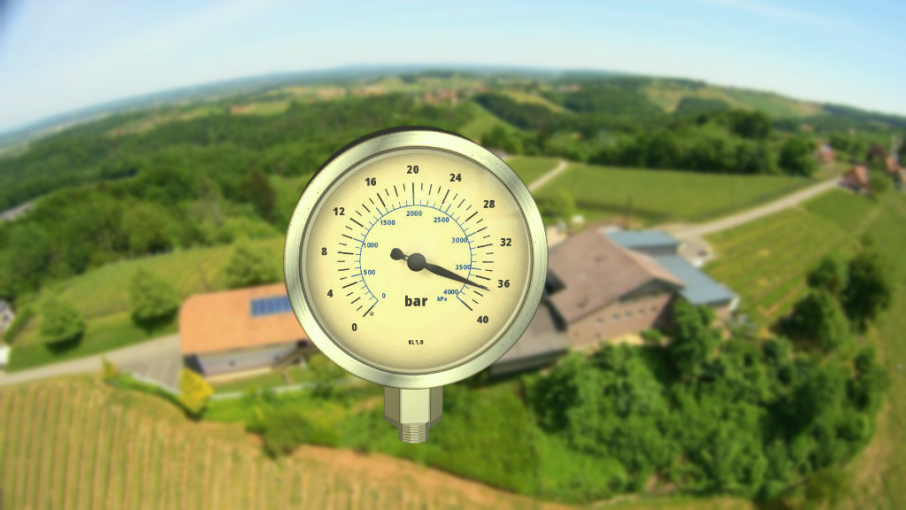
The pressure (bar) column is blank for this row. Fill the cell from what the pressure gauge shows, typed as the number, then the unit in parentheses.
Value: 37 (bar)
